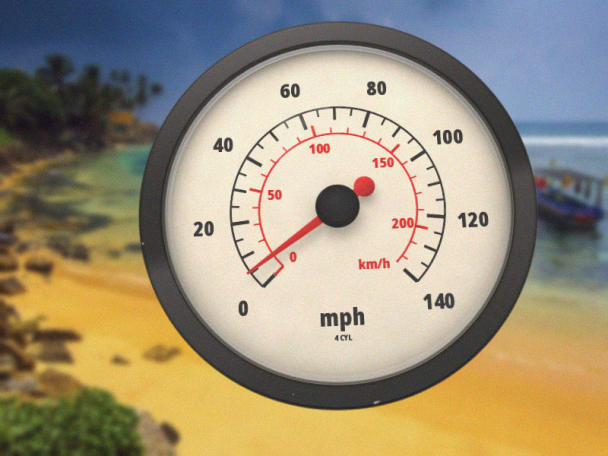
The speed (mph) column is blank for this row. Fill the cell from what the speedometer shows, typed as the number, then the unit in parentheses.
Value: 5 (mph)
